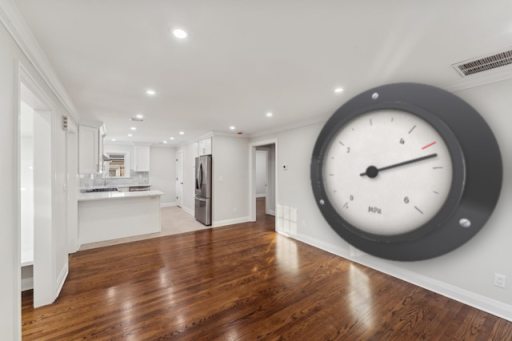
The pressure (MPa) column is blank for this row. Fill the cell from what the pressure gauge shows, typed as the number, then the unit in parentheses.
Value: 4.75 (MPa)
